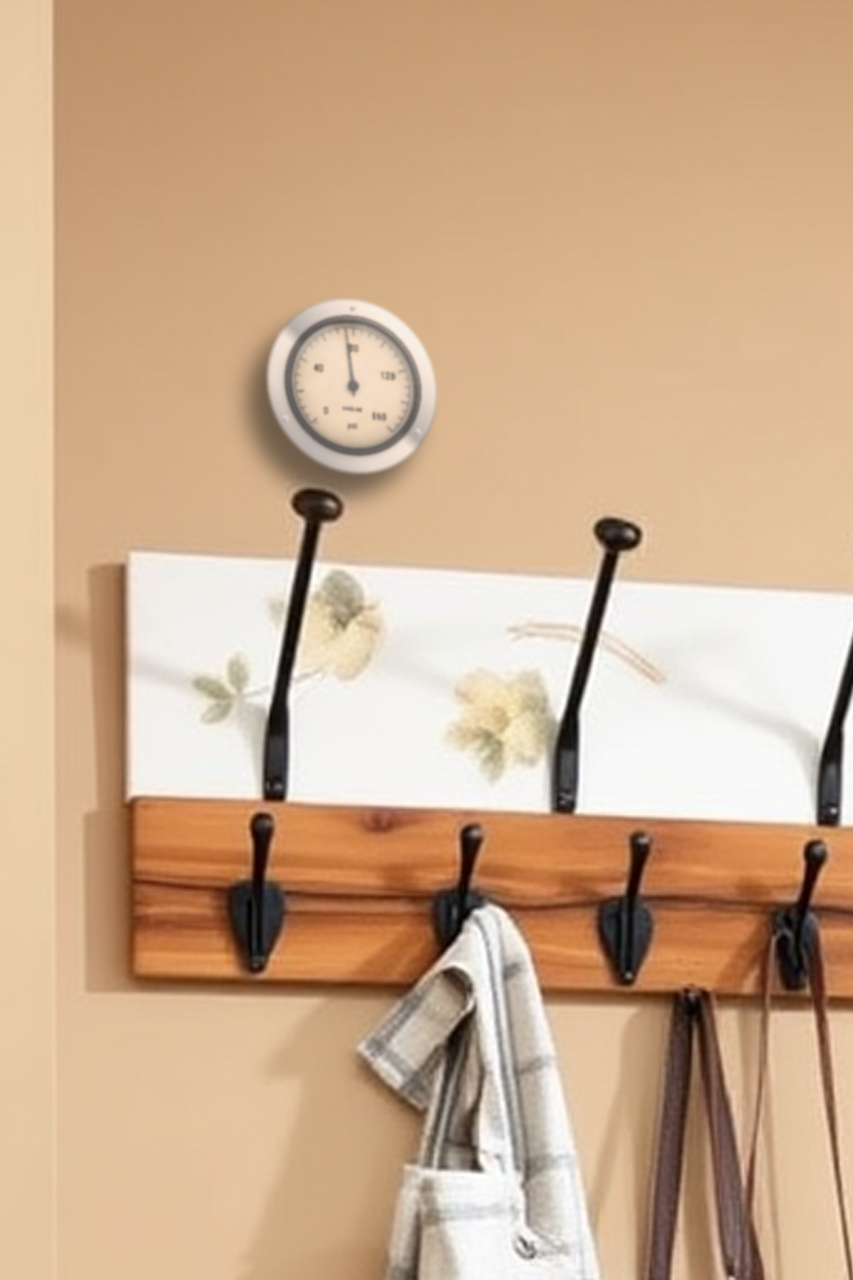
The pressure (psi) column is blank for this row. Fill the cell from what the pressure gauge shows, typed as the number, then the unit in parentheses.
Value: 75 (psi)
